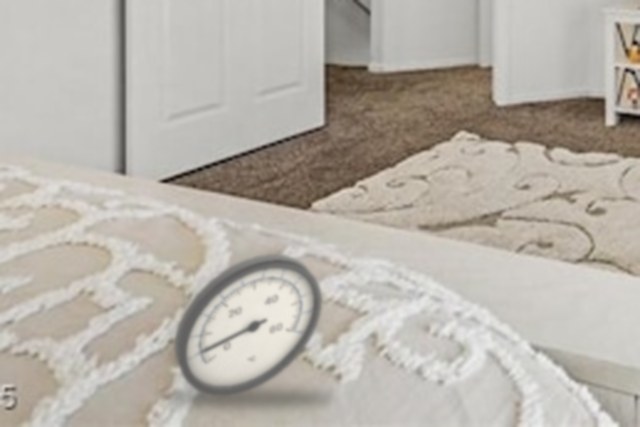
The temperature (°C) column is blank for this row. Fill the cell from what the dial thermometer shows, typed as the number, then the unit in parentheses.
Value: 5 (°C)
